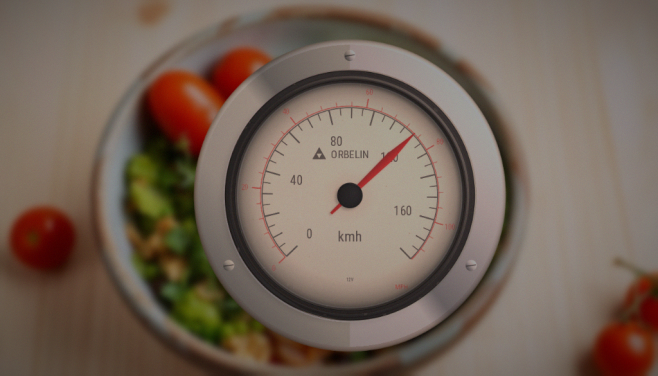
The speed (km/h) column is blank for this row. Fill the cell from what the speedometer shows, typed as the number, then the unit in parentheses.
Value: 120 (km/h)
